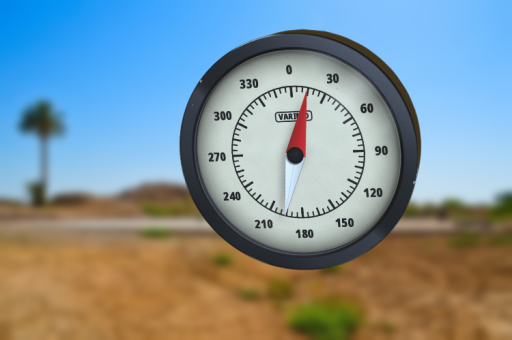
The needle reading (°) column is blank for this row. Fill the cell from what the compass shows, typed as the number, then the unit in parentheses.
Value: 15 (°)
